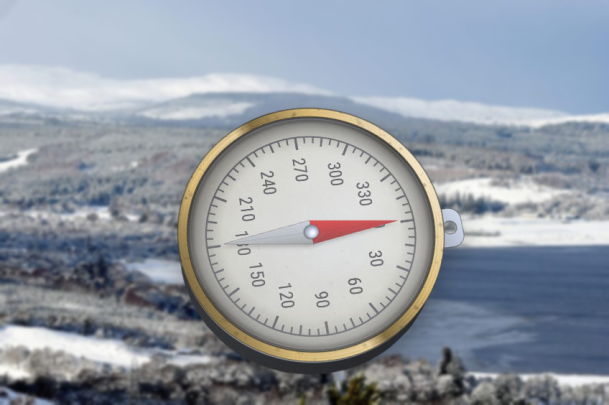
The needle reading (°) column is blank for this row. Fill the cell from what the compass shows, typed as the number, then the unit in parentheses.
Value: 0 (°)
